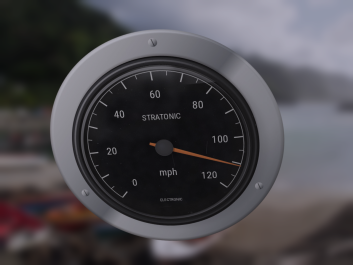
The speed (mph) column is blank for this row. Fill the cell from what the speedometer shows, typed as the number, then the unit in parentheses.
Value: 110 (mph)
